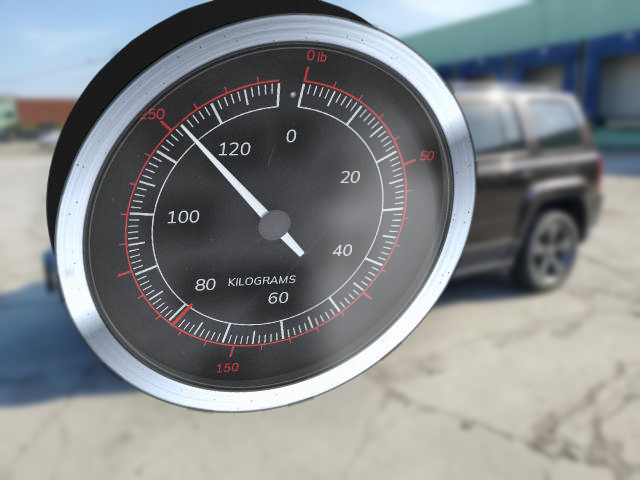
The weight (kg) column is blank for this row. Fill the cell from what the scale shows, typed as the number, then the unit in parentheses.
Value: 115 (kg)
